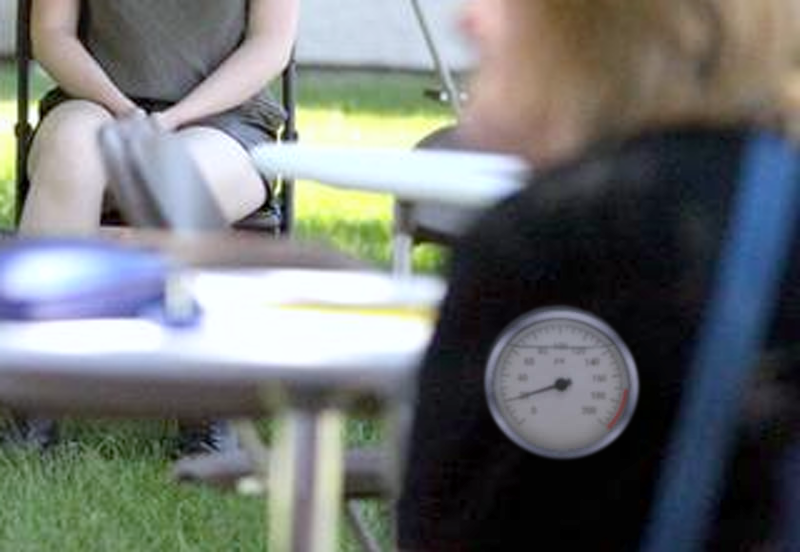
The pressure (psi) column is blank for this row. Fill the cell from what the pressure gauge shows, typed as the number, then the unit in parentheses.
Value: 20 (psi)
